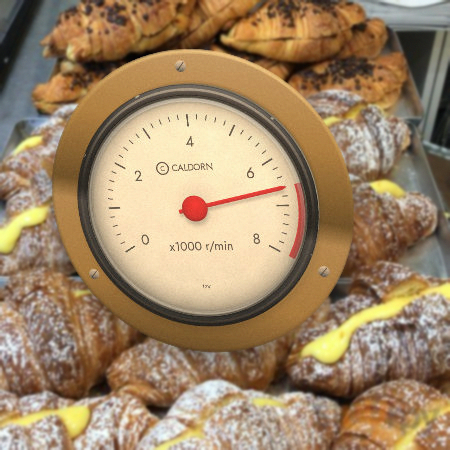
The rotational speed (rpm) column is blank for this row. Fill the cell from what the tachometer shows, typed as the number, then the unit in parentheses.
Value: 6600 (rpm)
